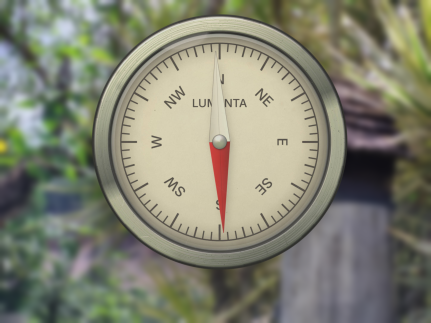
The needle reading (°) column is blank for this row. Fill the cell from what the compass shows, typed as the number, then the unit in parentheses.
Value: 177.5 (°)
